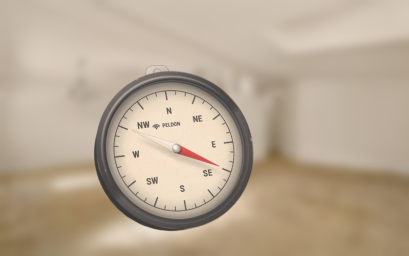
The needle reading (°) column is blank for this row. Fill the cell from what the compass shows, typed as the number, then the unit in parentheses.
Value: 120 (°)
